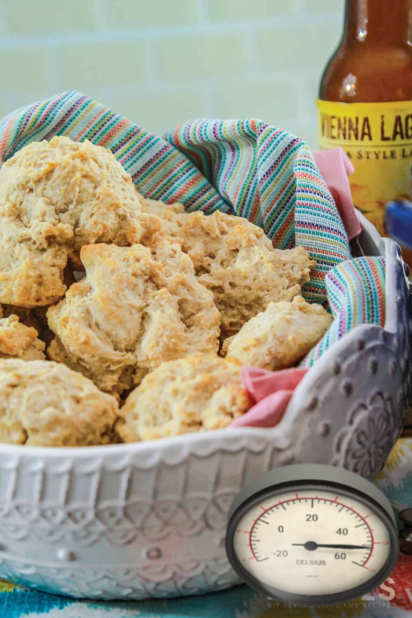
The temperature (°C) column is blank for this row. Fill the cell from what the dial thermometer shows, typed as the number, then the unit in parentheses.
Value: 50 (°C)
